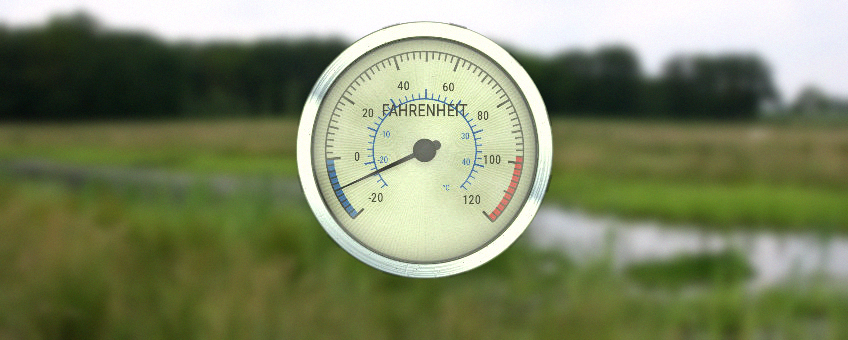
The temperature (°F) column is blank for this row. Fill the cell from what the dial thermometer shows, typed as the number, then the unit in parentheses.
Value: -10 (°F)
